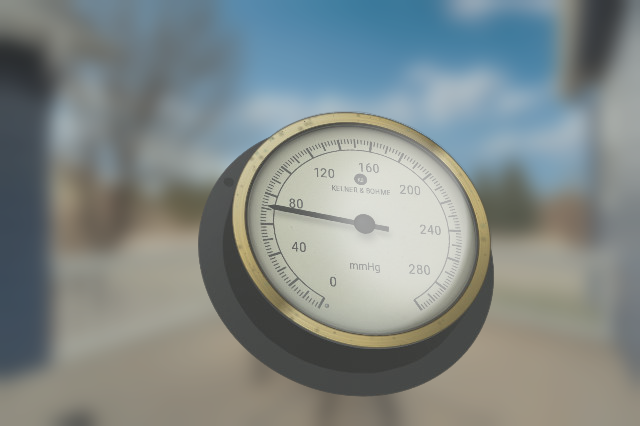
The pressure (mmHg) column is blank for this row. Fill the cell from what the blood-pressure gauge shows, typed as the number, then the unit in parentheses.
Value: 70 (mmHg)
